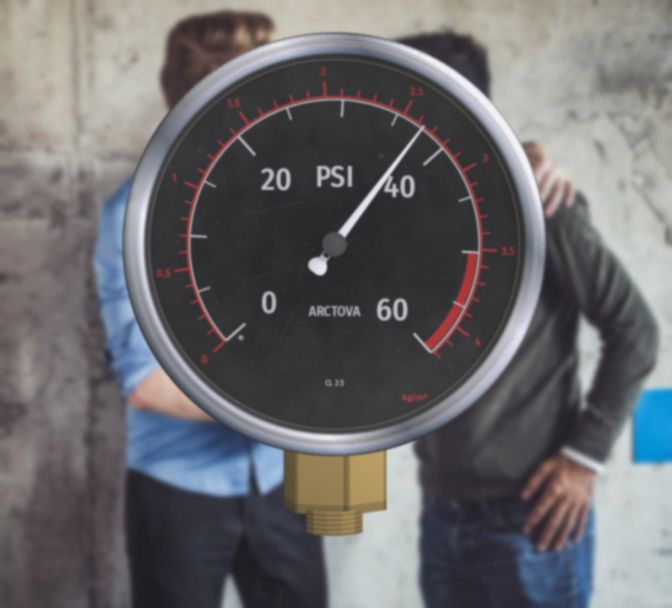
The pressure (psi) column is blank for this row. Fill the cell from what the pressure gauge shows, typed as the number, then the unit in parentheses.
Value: 37.5 (psi)
